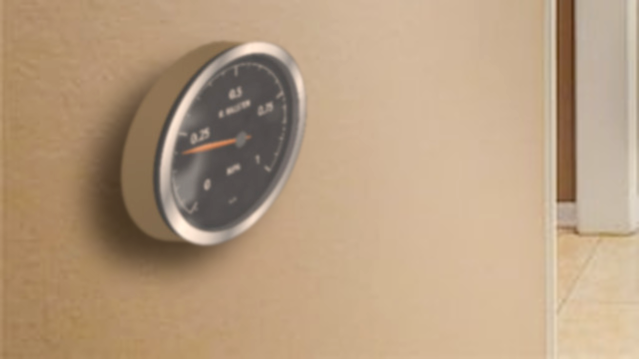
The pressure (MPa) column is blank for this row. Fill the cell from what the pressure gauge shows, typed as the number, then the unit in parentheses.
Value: 0.2 (MPa)
